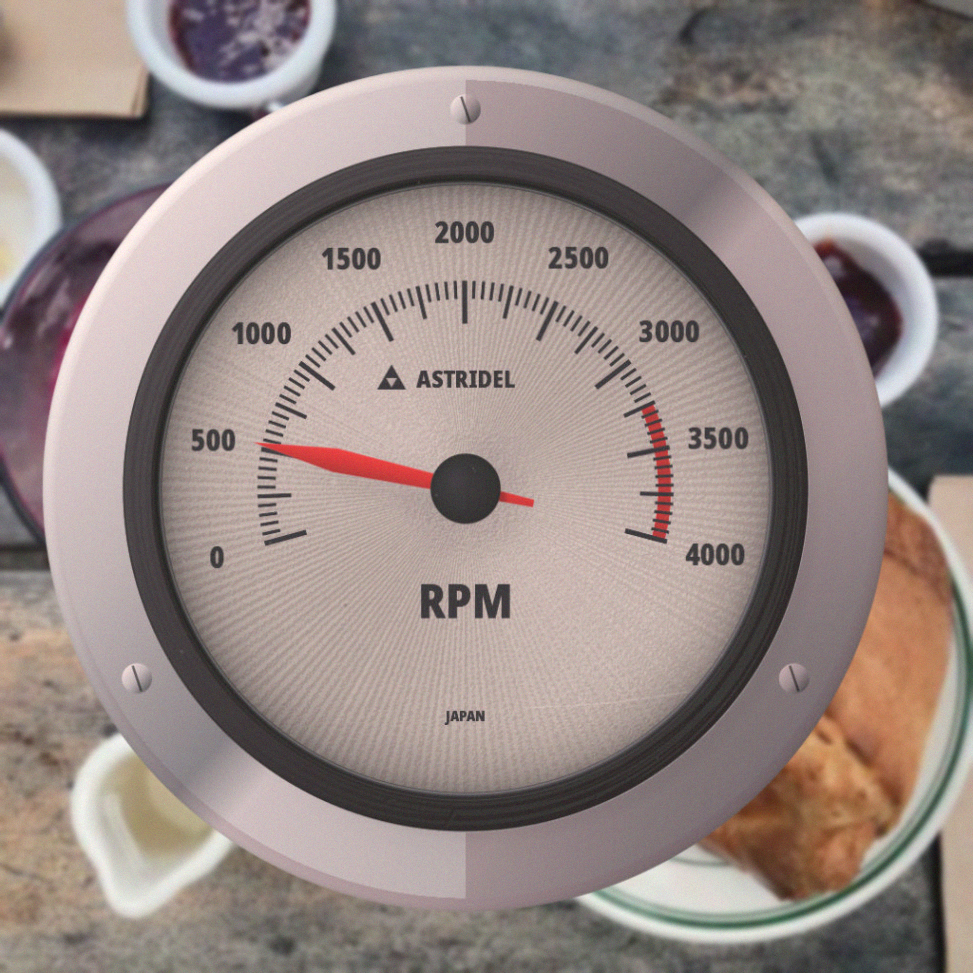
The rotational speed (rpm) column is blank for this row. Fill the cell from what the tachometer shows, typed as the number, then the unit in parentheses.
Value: 525 (rpm)
